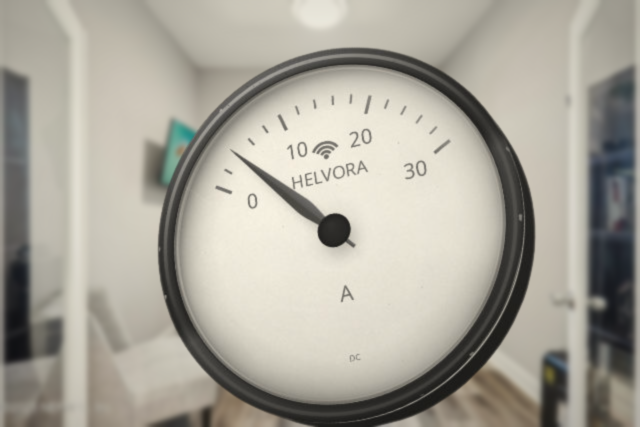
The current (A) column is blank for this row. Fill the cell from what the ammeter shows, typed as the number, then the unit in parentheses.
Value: 4 (A)
